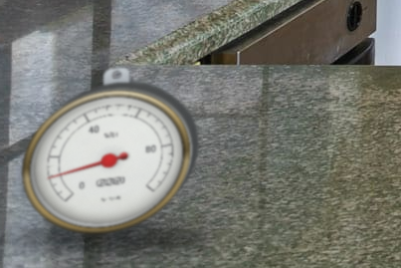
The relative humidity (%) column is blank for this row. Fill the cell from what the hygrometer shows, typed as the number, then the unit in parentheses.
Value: 12 (%)
